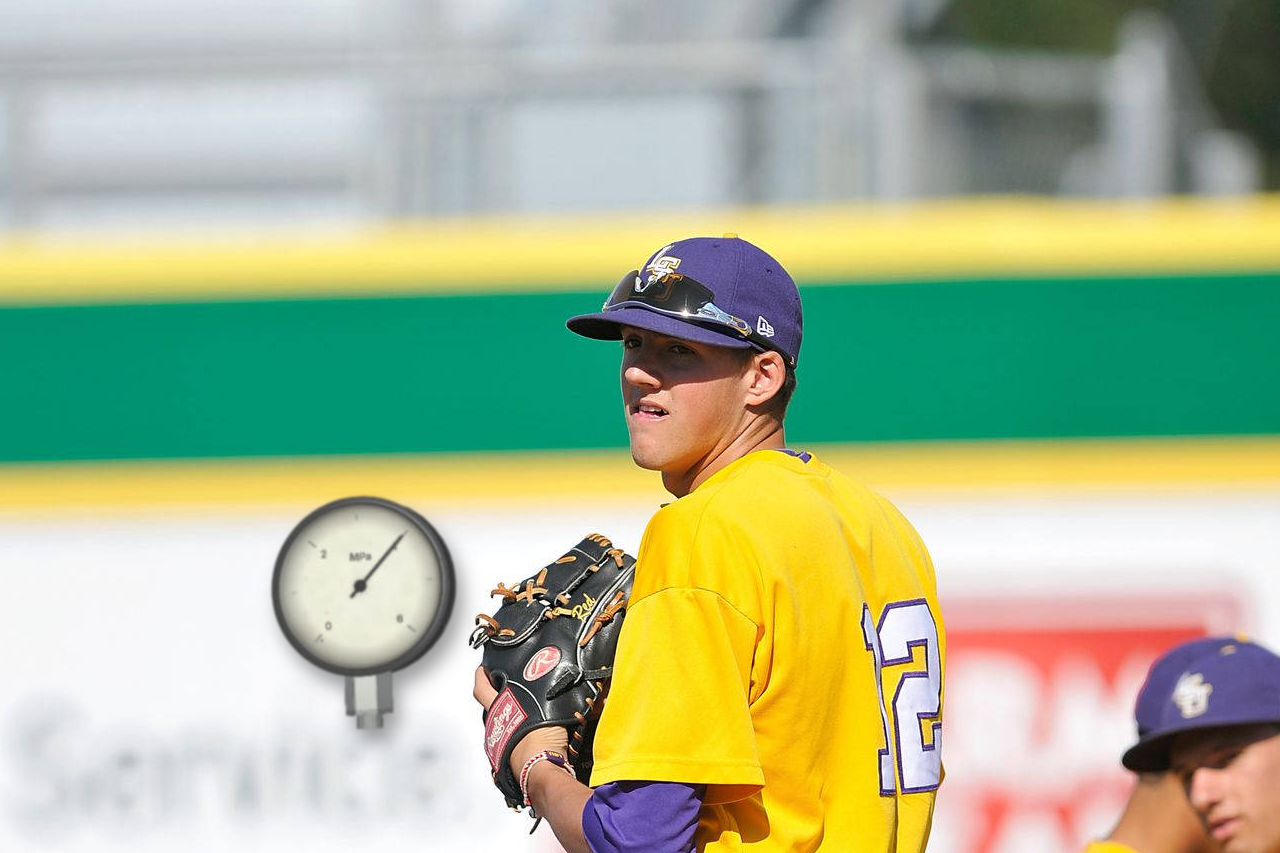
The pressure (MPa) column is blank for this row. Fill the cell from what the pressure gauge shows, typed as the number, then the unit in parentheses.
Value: 4 (MPa)
